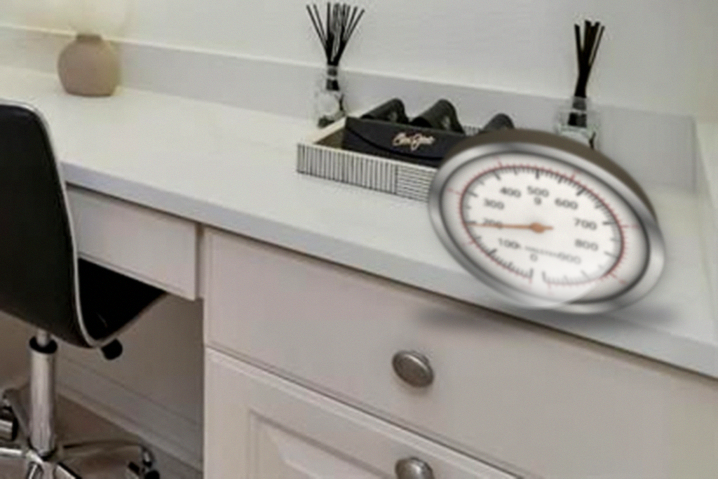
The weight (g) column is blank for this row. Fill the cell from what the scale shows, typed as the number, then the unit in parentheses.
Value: 200 (g)
